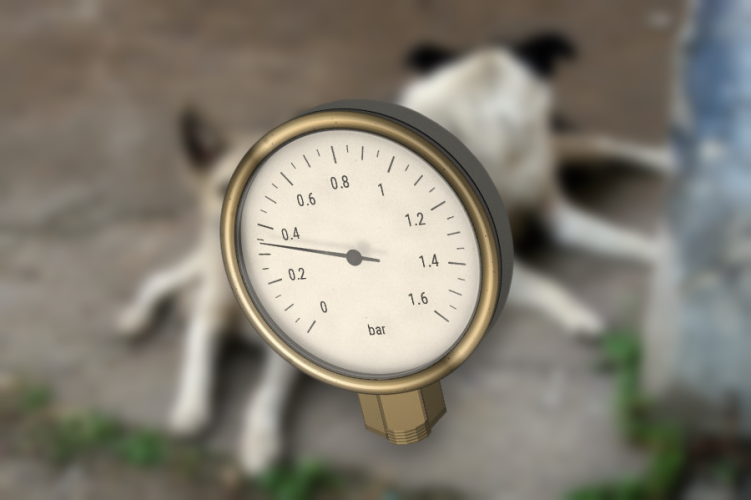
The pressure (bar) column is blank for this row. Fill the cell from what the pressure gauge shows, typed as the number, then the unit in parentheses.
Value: 0.35 (bar)
